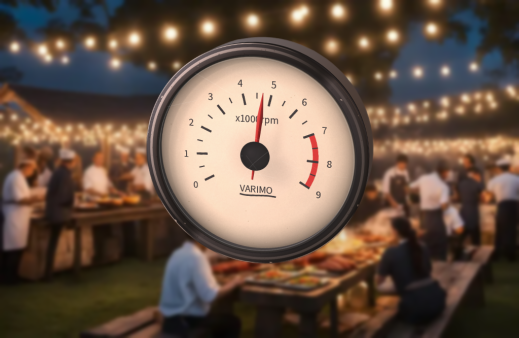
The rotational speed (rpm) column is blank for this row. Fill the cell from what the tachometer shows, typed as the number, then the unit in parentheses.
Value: 4750 (rpm)
